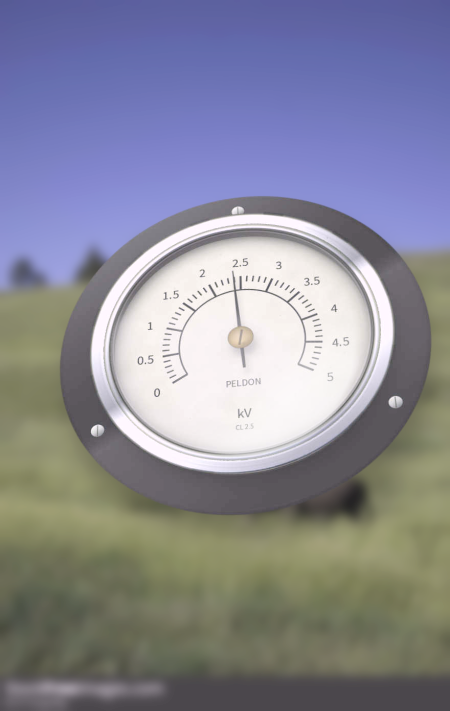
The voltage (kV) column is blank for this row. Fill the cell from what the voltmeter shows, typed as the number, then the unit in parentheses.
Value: 2.4 (kV)
